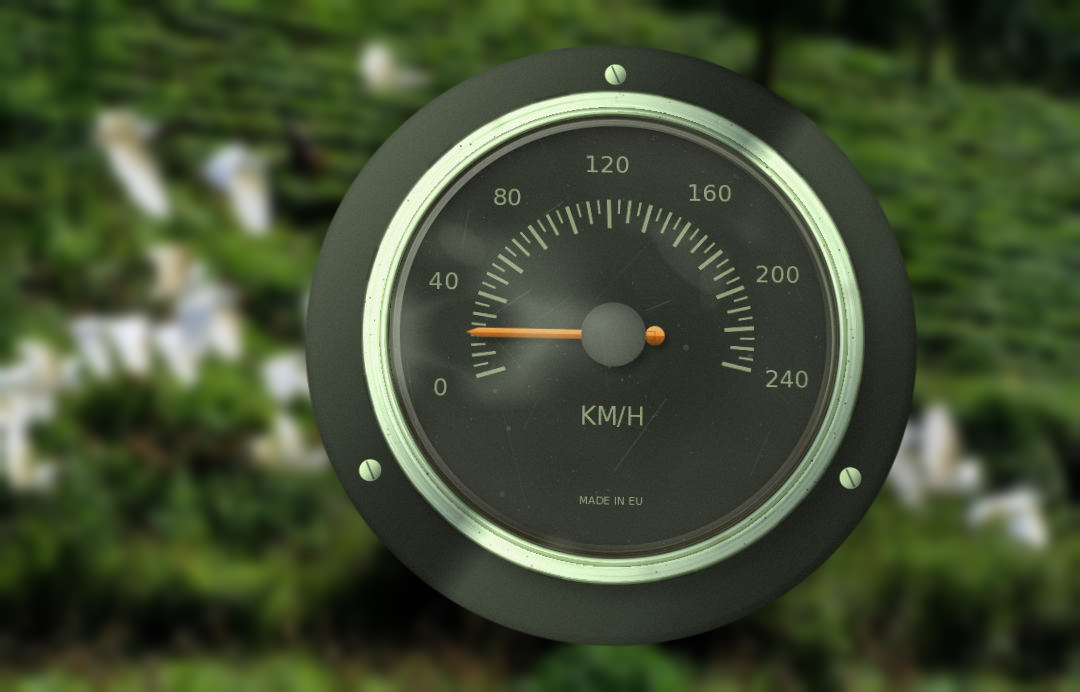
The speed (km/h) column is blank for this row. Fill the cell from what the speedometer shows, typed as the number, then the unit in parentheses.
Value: 20 (km/h)
